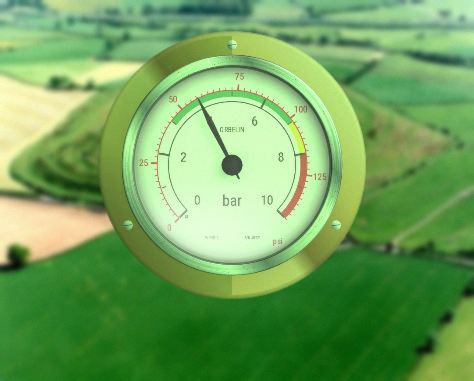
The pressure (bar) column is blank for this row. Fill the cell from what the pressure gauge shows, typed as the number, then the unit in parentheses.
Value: 4 (bar)
